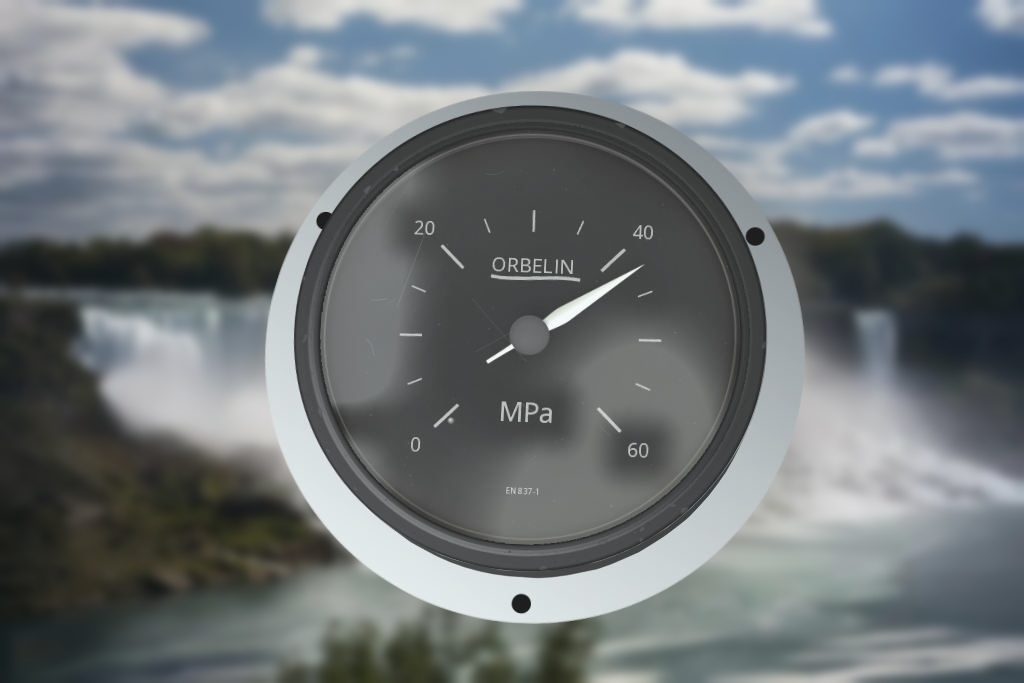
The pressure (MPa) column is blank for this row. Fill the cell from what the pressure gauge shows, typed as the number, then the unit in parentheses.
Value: 42.5 (MPa)
